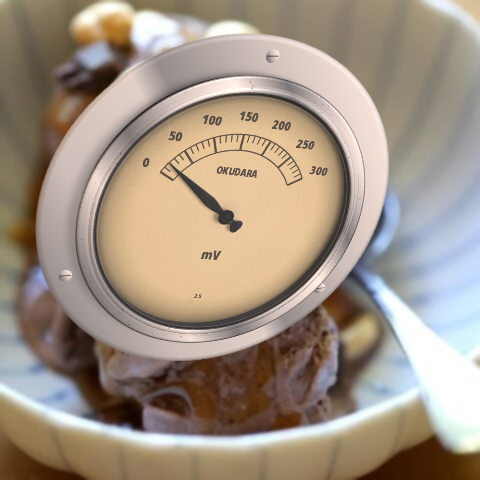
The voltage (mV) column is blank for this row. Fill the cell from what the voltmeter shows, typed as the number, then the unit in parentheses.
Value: 20 (mV)
